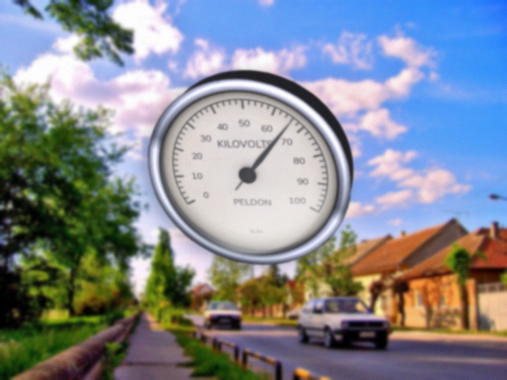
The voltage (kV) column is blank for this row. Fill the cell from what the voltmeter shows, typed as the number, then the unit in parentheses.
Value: 66 (kV)
